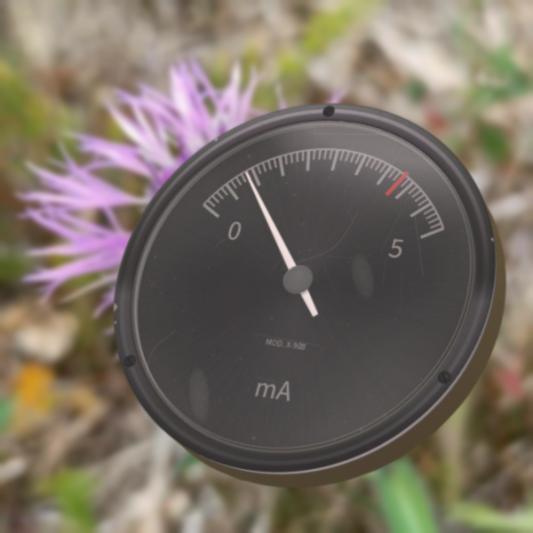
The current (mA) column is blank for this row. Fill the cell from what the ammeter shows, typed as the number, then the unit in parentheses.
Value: 0.9 (mA)
